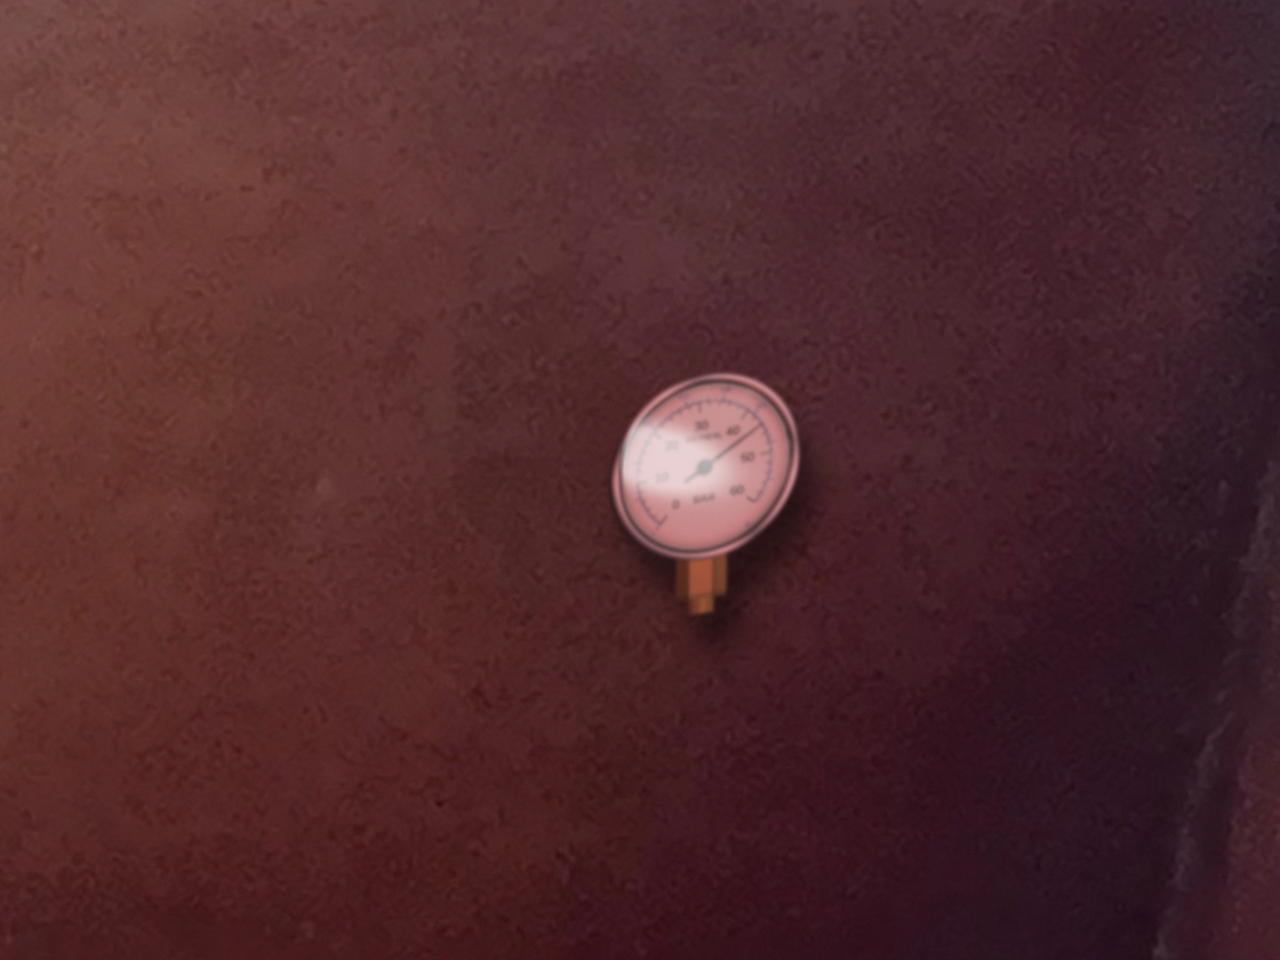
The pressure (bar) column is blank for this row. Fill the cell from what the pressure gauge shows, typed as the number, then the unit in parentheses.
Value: 44 (bar)
